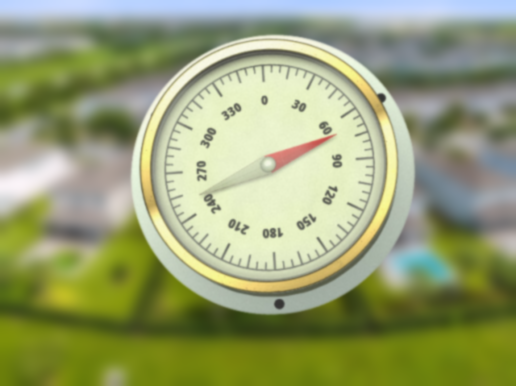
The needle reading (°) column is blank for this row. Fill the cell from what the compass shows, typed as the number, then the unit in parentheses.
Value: 70 (°)
